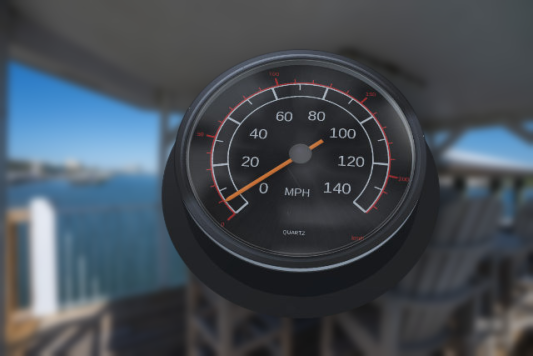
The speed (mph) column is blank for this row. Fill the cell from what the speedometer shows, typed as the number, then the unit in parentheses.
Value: 5 (mph)
